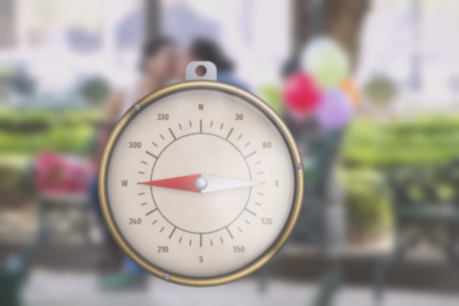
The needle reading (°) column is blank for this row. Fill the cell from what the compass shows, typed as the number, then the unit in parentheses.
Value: 270 (°)
